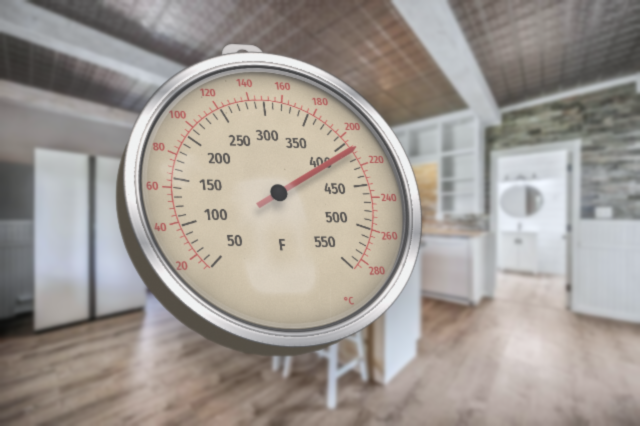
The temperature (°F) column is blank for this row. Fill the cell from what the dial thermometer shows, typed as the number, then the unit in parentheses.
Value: 410 (°F)
